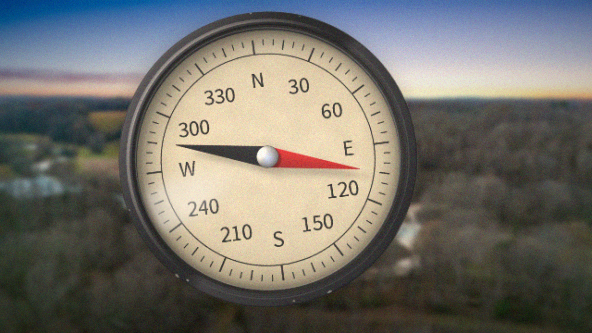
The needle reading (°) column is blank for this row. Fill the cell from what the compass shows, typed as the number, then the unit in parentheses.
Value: 105 (°)
